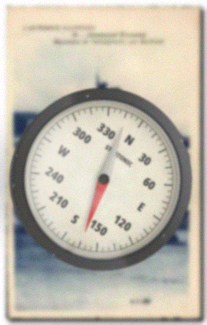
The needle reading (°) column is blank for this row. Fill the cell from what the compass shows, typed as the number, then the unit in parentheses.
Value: 165 (°)
